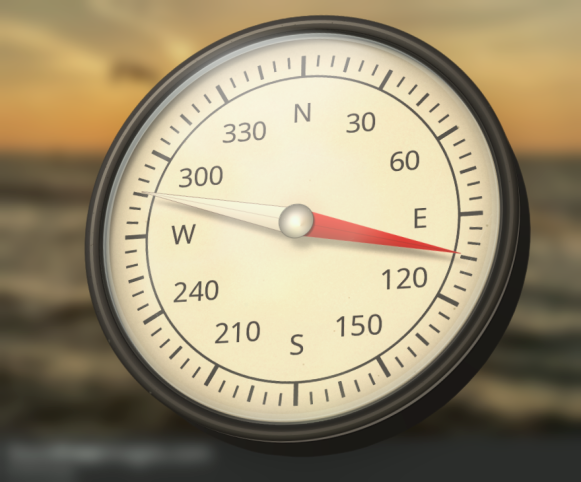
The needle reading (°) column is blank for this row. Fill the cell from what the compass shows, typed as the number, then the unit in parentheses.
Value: 105 (°)
